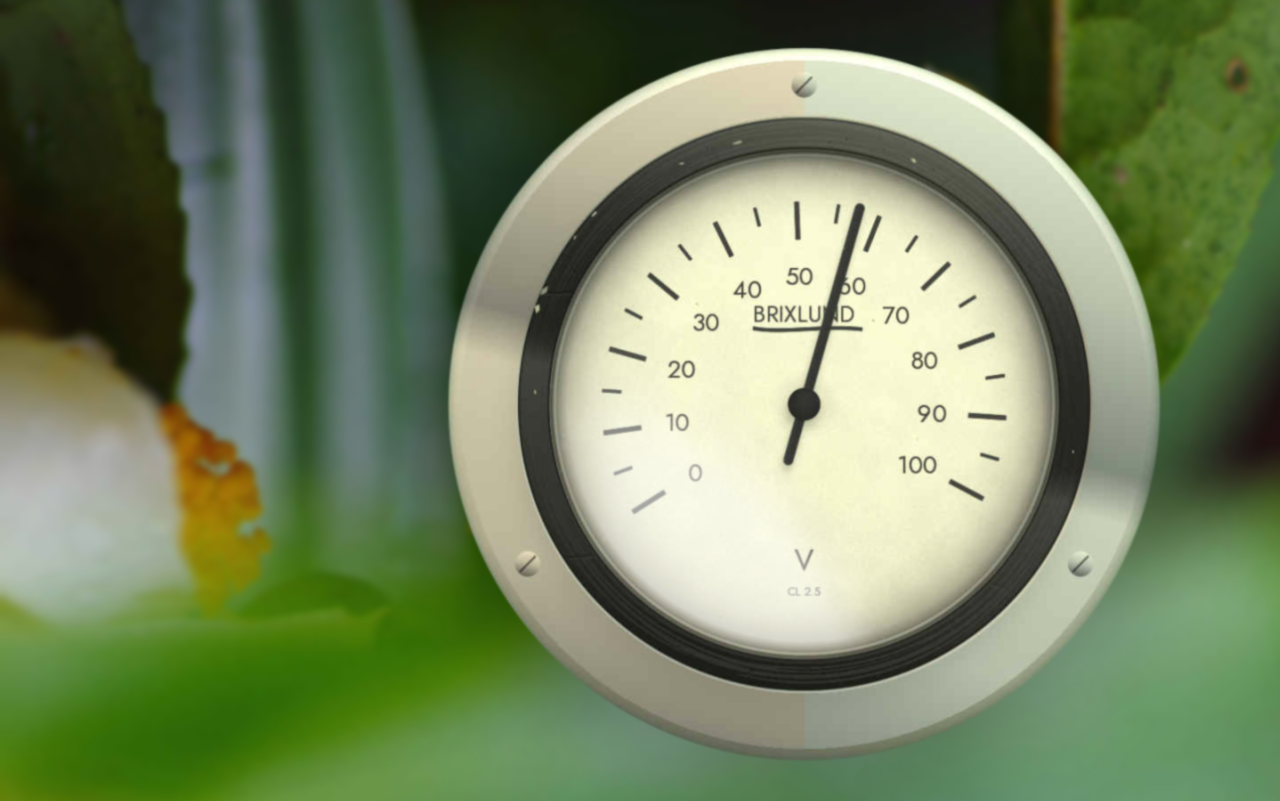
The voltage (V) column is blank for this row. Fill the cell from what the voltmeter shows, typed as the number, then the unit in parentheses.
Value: 57.5 (V)
